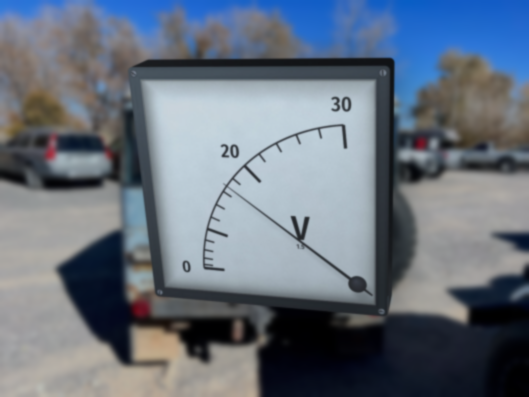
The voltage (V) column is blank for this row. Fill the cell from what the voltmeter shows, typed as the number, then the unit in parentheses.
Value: 17 (V)
